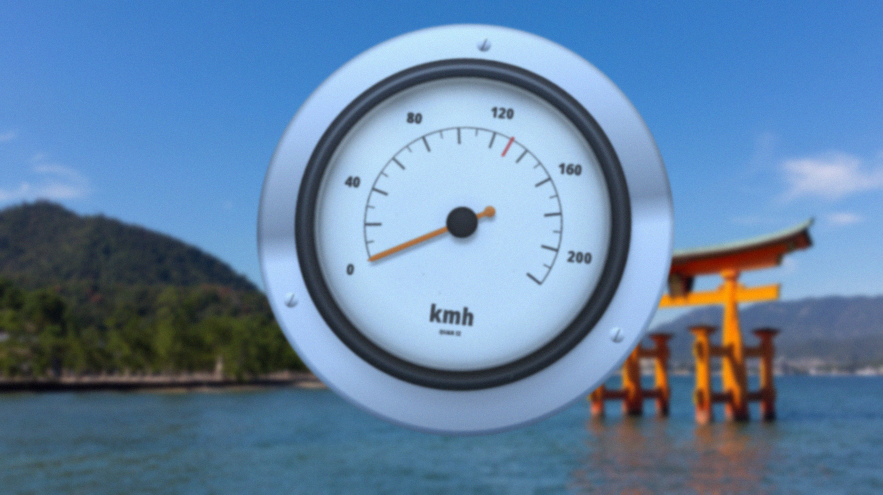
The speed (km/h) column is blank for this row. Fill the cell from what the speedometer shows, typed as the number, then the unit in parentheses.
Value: 0 (km/h)
